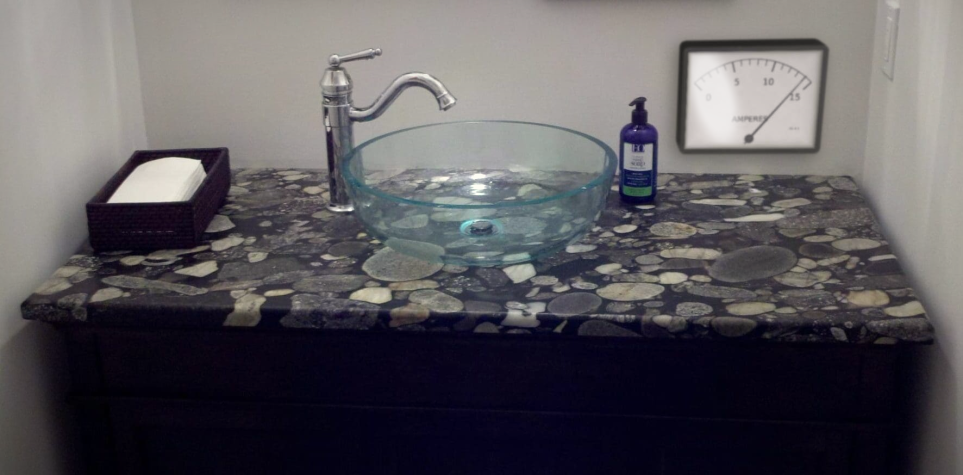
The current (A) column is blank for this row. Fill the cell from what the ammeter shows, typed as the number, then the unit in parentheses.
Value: 14 (A)
